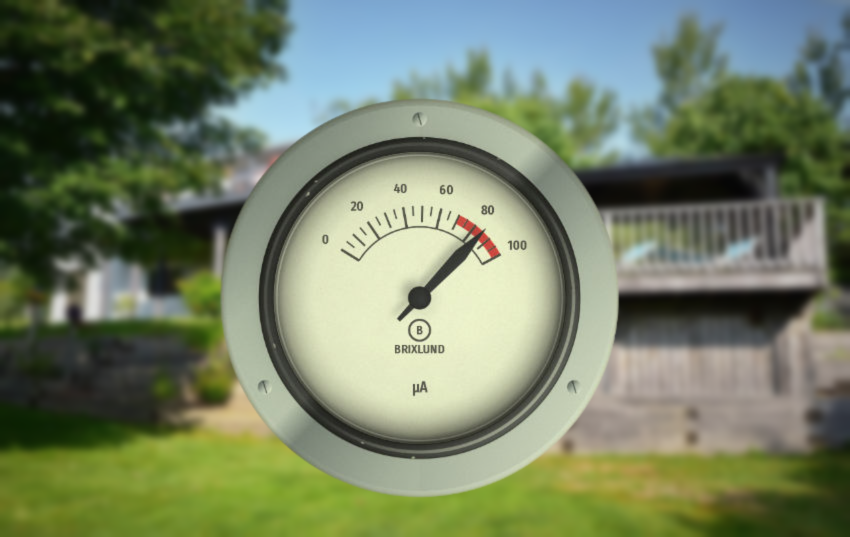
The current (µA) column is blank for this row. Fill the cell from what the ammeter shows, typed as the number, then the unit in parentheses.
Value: 85 (µA)
